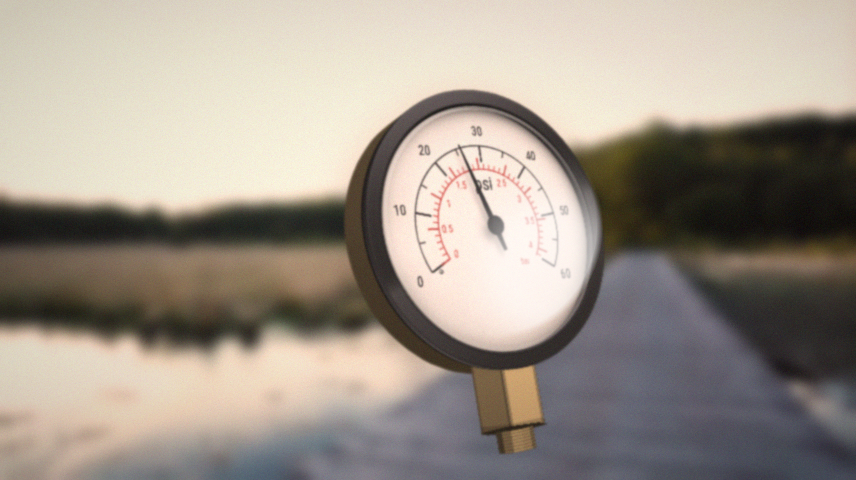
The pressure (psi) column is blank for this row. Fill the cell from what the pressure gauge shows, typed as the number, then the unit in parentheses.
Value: 25 (psi)
